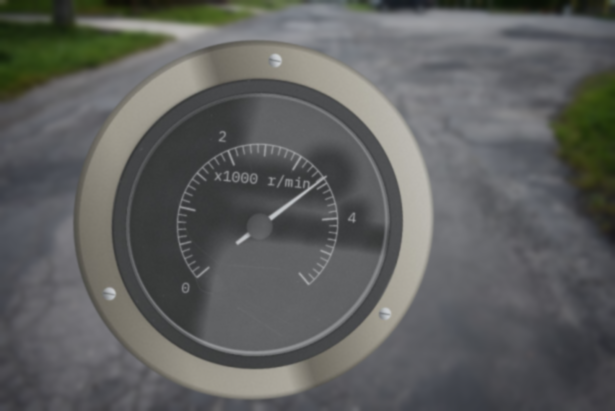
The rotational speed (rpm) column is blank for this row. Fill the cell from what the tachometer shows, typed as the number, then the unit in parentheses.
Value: 3400 (rpm)
